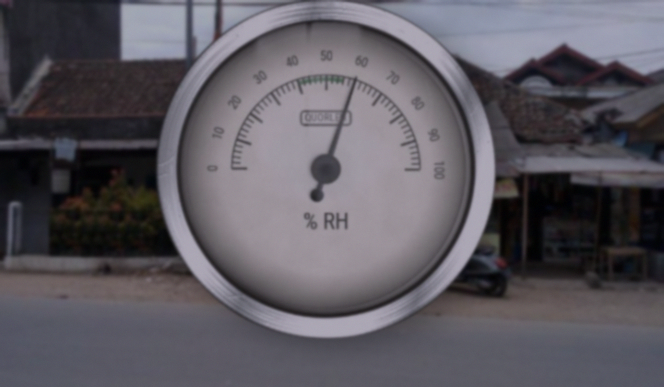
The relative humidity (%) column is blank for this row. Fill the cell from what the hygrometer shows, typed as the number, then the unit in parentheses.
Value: 60 (%)
